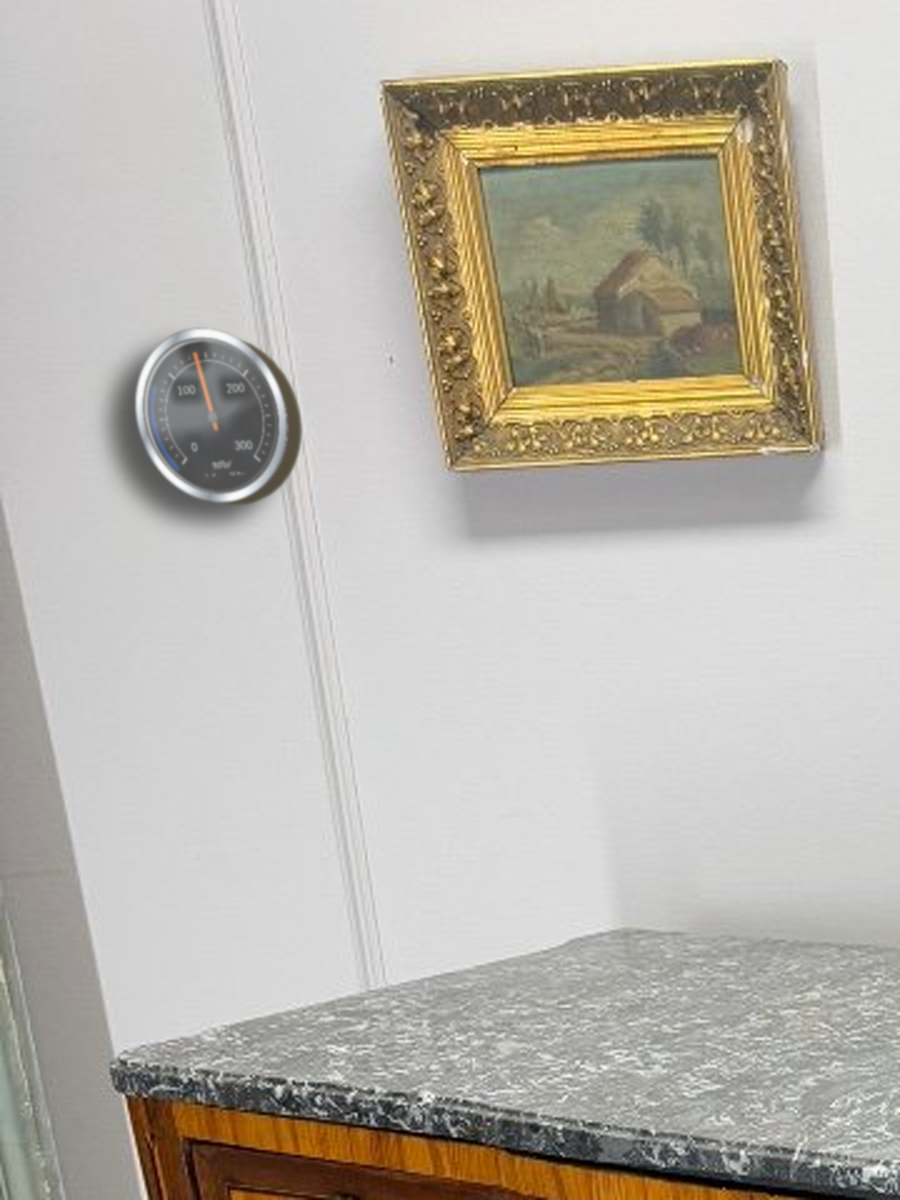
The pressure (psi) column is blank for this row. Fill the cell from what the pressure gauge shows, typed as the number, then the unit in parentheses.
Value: 140 (psi)
